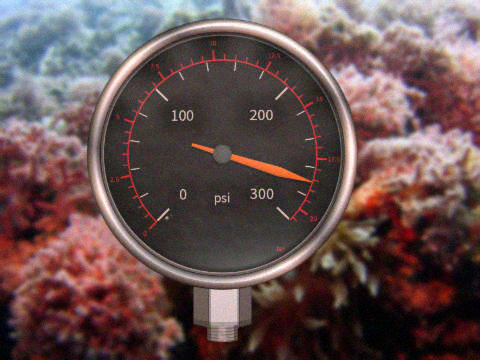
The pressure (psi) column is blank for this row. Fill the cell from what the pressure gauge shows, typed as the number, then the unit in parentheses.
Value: 270 (psi)
